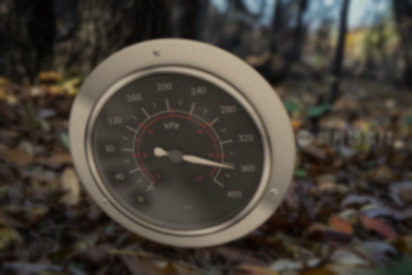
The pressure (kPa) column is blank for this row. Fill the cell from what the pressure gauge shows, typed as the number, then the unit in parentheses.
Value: 360 (kPa)
